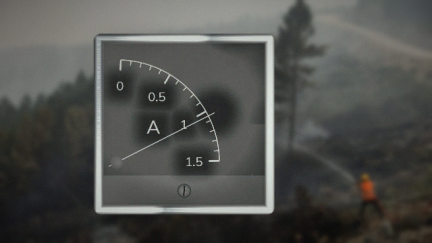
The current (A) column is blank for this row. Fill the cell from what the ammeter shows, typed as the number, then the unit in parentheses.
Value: 1.05 (A)
